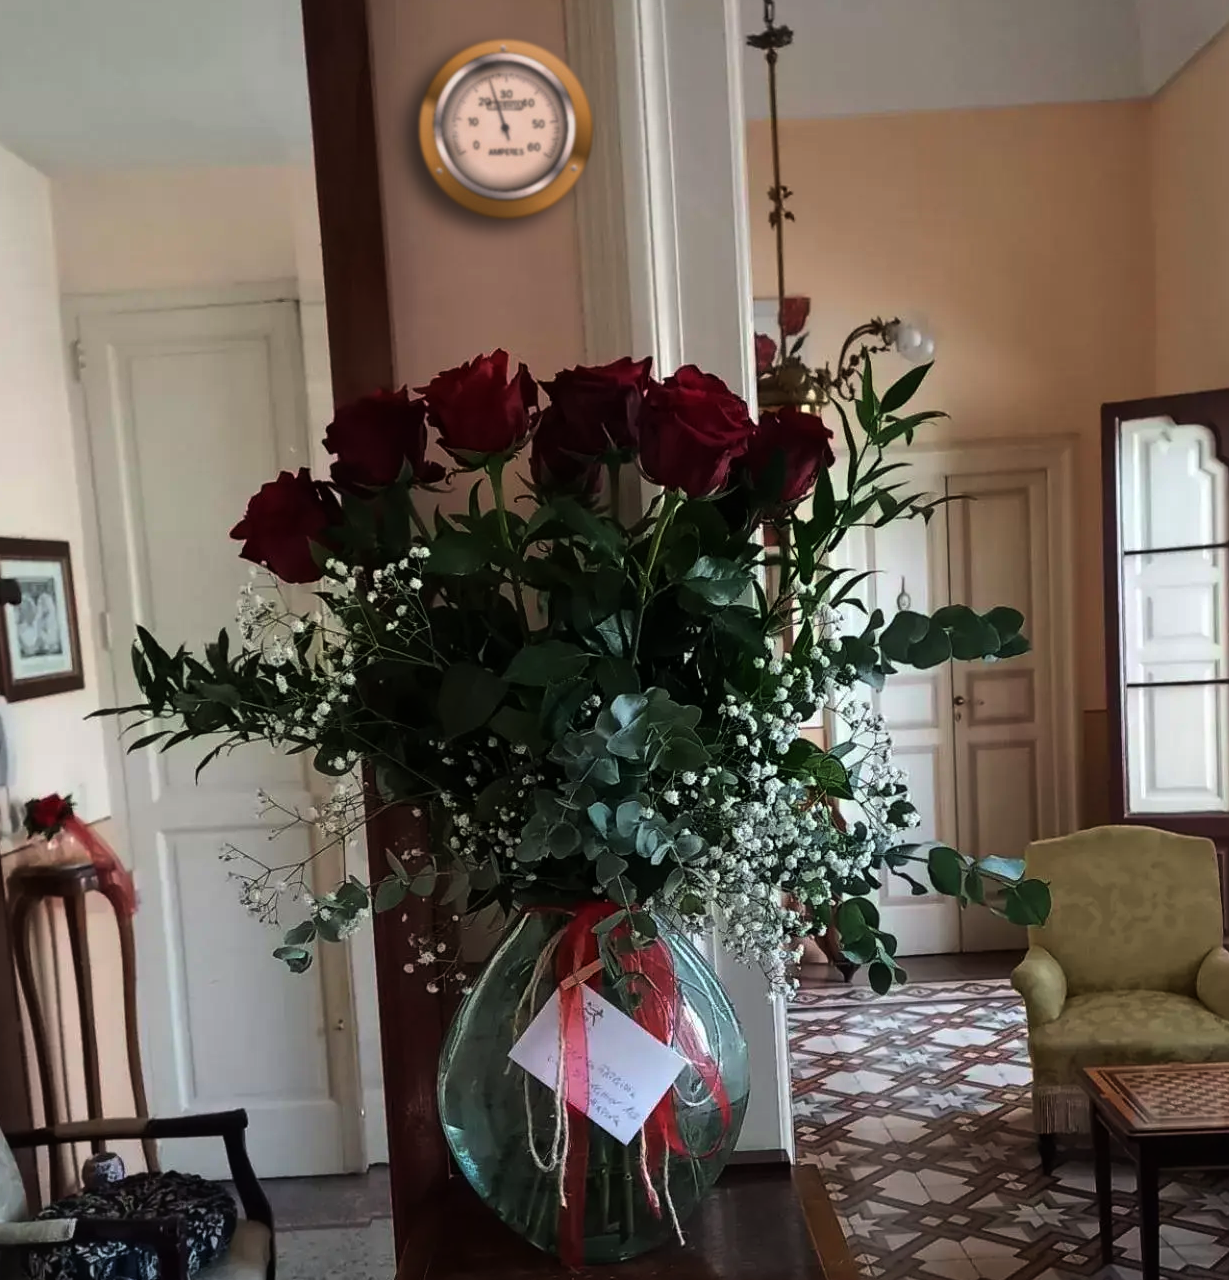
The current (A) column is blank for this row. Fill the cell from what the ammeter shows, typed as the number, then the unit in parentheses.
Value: 25 (A)
